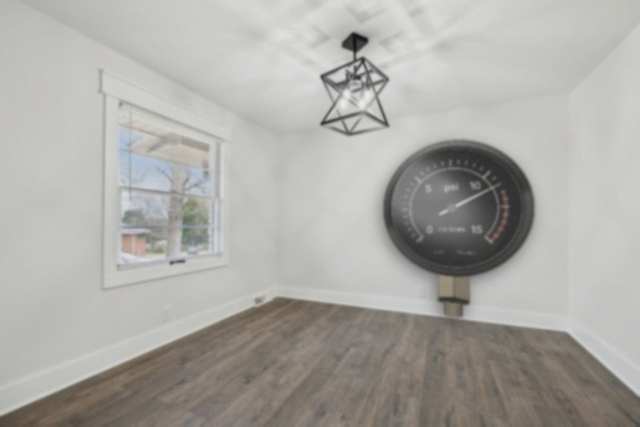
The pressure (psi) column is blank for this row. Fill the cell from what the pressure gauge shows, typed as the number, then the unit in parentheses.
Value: 11 (psi)
